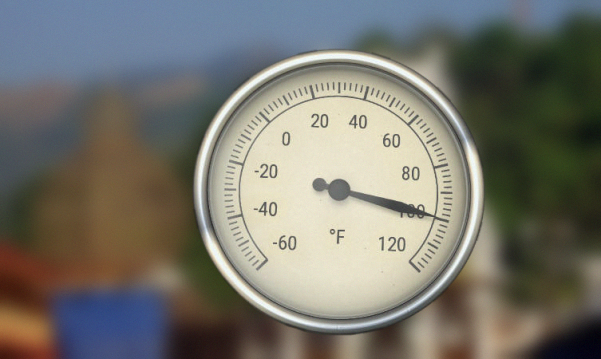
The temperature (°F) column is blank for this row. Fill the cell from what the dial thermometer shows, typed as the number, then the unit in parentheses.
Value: 100 (°F)
